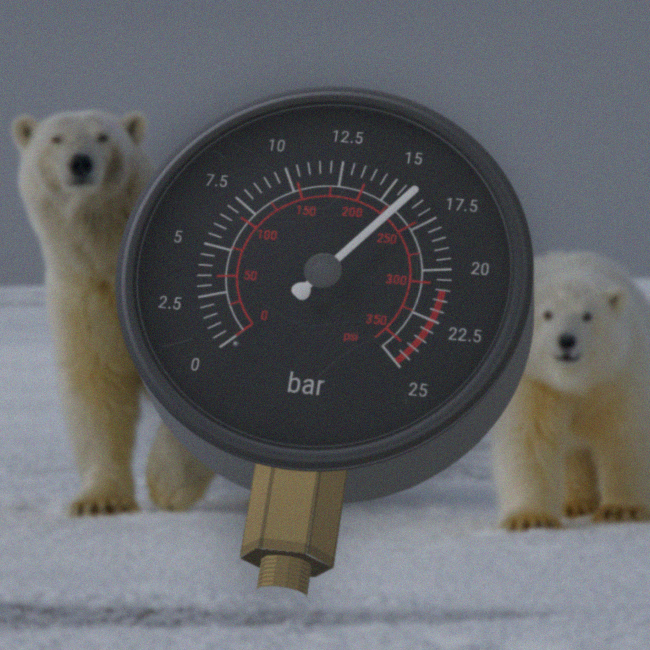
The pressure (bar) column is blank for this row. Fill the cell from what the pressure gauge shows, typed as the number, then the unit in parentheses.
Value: 16 (bar)
